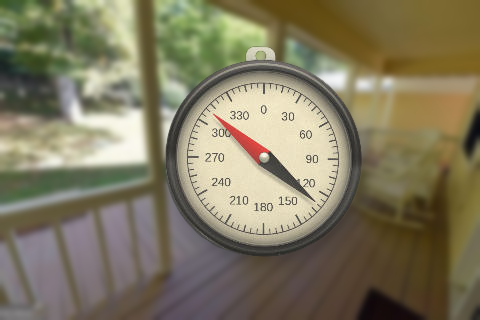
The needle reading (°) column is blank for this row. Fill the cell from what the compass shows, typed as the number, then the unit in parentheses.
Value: 310 (°)
